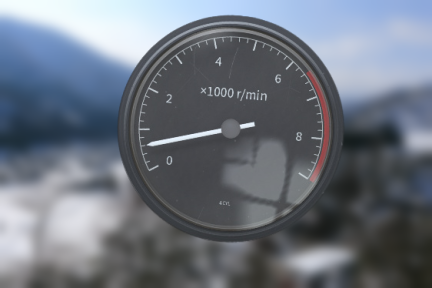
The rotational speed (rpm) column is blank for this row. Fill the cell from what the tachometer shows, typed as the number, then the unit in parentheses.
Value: 600 (rpm)
